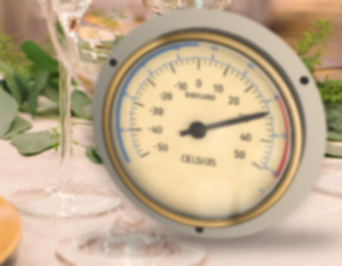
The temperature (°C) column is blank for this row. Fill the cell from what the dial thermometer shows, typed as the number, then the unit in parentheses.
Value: 30 (°C)
